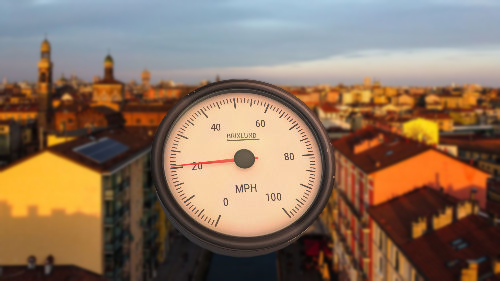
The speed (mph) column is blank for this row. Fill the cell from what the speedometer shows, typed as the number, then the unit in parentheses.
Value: 20 (mph)
